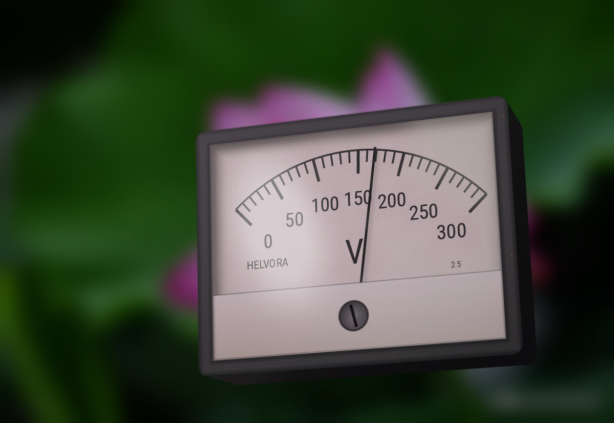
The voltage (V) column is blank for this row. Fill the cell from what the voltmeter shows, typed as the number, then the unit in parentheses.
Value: 170 (V)
